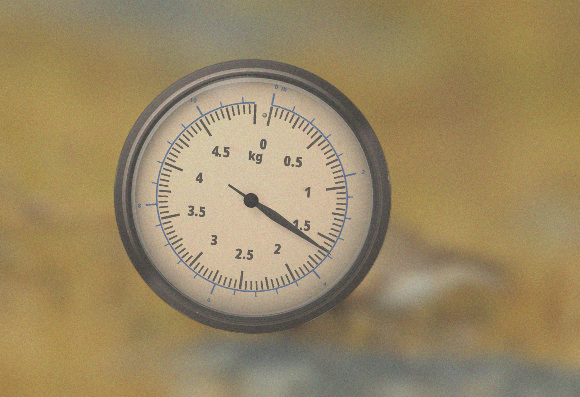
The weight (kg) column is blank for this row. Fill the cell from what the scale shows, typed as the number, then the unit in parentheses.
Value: 1.6 (kg)
